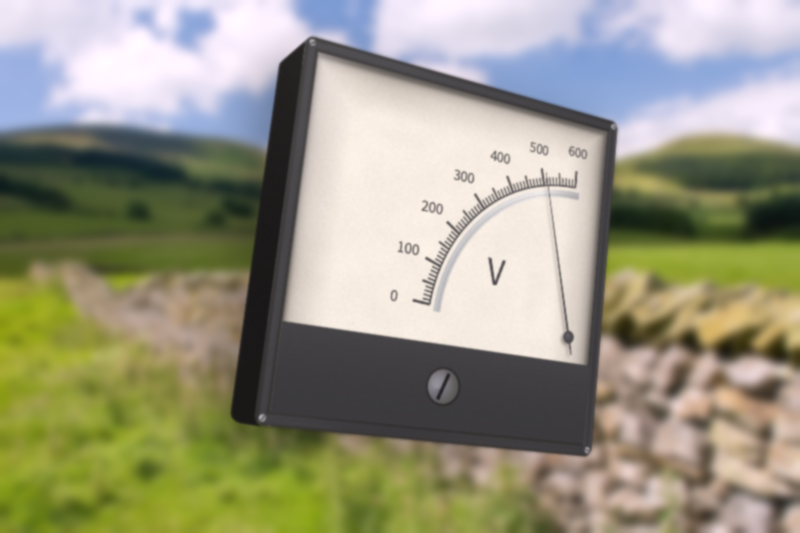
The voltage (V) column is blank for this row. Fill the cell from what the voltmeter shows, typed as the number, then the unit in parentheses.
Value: 500 (V)
